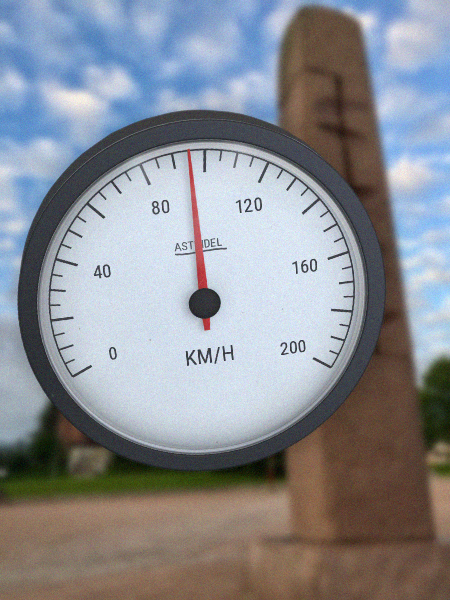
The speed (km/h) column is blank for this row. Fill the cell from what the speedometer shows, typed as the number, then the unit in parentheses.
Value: 95 (km/h)
